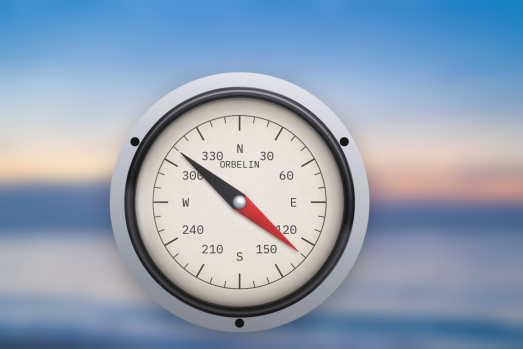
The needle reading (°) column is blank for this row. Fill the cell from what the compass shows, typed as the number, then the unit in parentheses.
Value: 130 (°)
